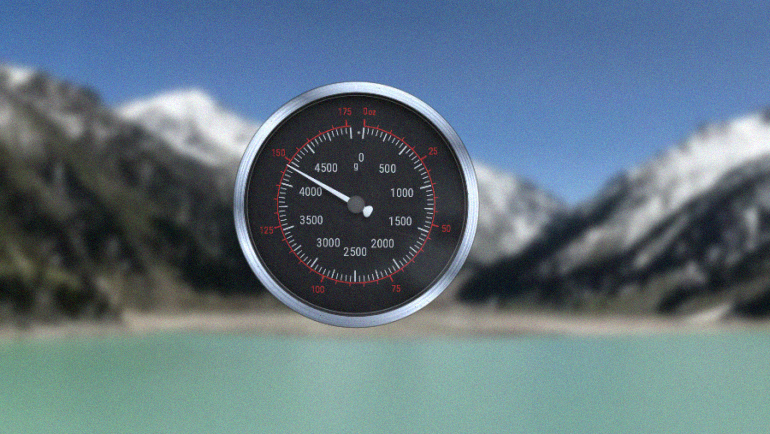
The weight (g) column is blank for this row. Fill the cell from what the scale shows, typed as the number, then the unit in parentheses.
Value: 4200 (g)
